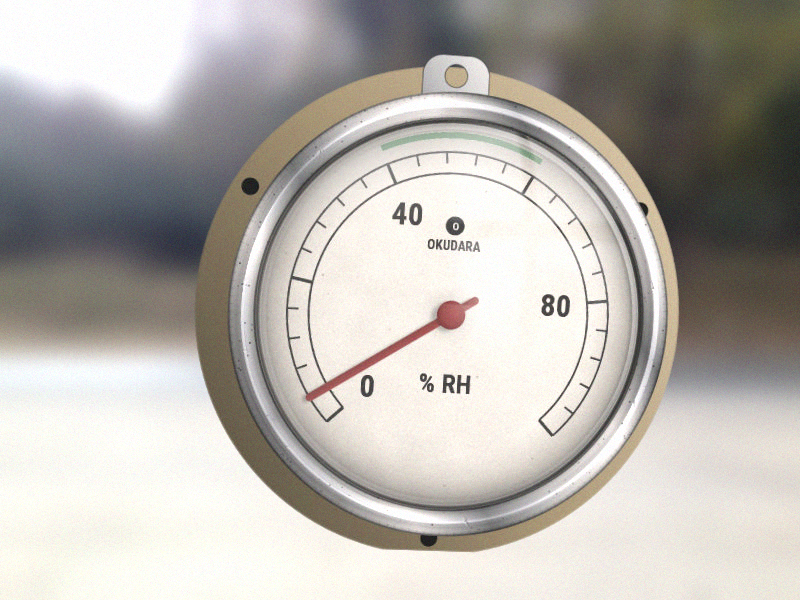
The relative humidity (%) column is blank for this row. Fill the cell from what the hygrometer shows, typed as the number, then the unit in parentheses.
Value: 4 (%)
